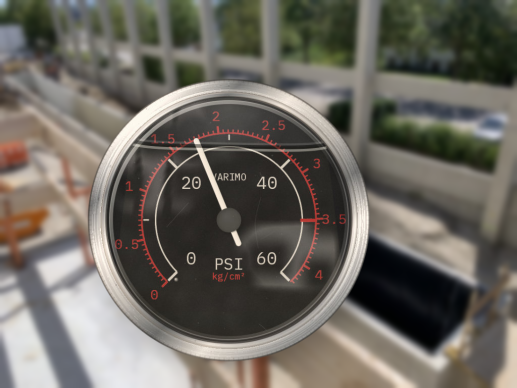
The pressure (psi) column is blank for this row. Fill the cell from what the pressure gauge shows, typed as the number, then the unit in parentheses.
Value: 25 (psi)
